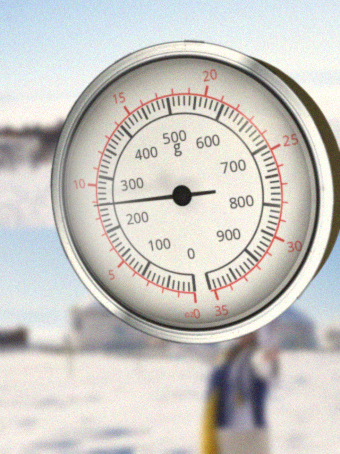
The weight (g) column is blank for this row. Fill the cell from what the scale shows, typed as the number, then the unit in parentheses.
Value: 250 (g)
